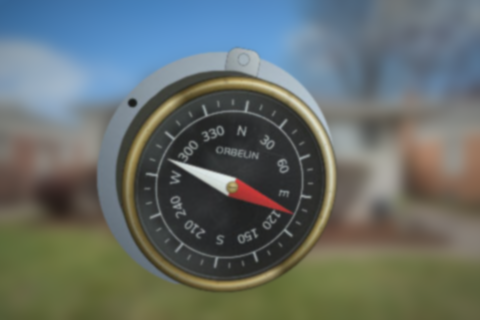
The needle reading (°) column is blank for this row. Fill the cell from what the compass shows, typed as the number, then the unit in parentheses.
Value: 105 (°)
